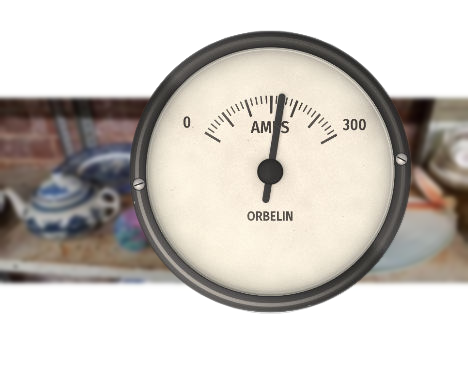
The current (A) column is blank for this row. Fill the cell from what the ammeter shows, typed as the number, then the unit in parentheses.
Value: 170 (A)
